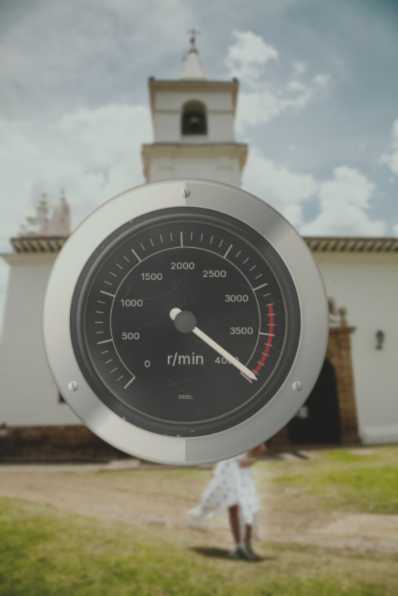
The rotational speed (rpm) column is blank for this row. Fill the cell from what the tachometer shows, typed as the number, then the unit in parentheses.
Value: 3950 (rpm)
